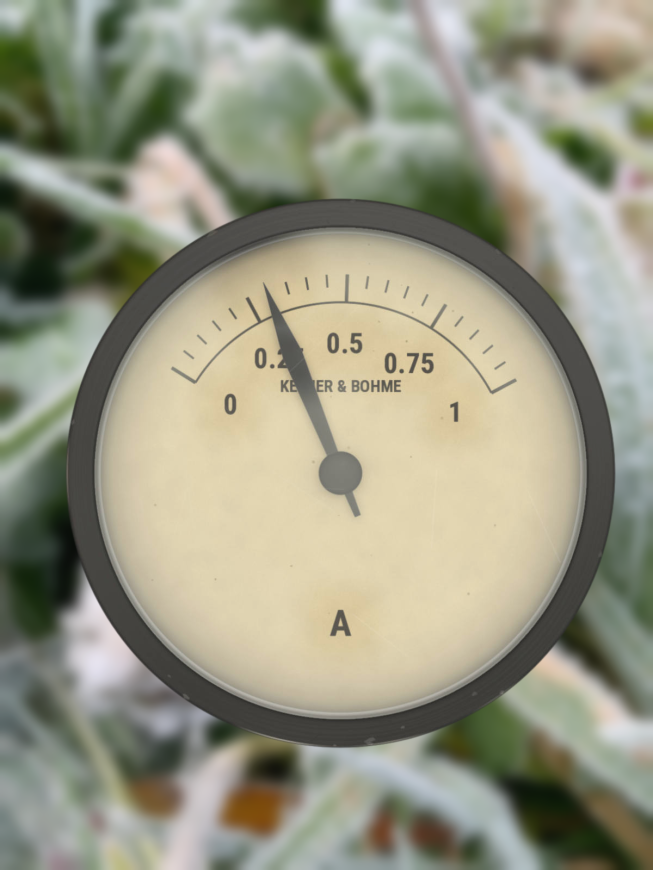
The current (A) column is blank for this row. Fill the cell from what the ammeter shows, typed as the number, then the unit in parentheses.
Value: 0.3 (A)
